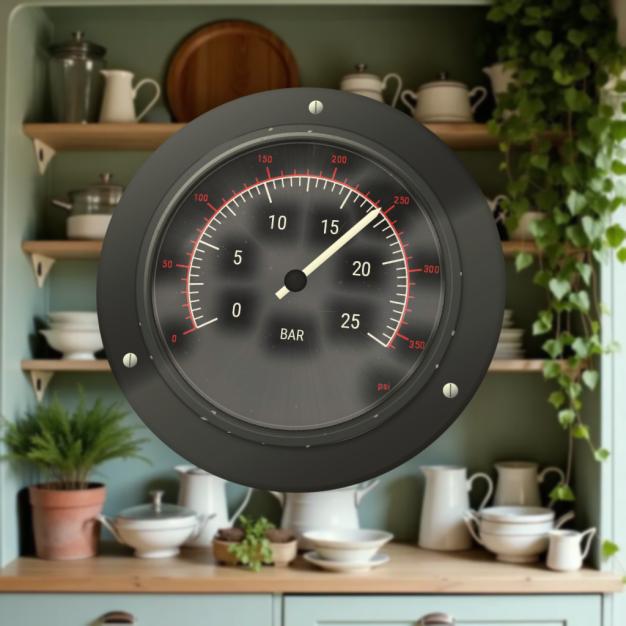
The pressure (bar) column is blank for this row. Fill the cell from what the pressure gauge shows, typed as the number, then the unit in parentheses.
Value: 17 (bar)
